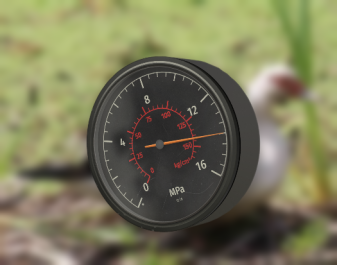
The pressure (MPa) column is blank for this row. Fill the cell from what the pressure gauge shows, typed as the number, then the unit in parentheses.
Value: 14 (MPa)
